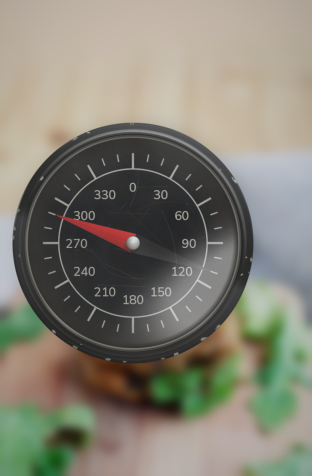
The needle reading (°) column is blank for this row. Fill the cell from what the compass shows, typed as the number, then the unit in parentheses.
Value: 290 (°)
